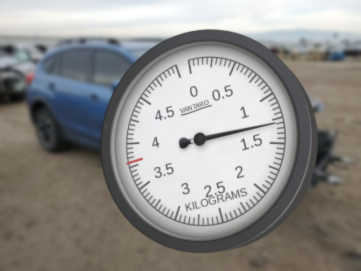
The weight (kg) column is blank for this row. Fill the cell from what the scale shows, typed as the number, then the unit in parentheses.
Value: 1.3 (kg)
